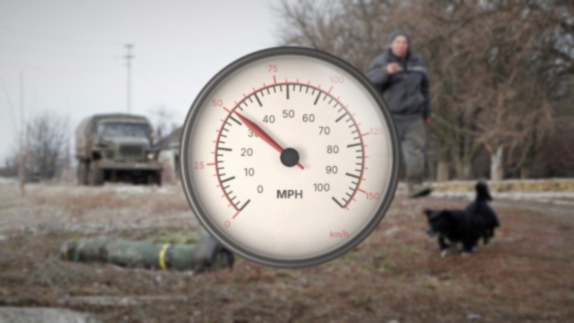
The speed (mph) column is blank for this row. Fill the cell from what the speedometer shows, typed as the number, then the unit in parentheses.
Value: 32 (mph)
